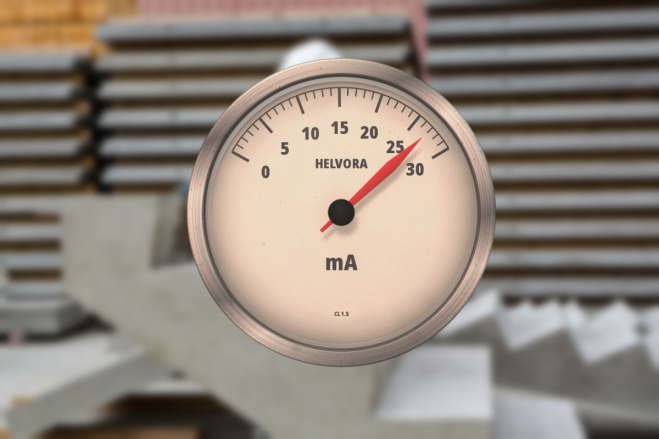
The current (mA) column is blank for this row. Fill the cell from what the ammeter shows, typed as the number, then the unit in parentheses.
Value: 27 (mA)
